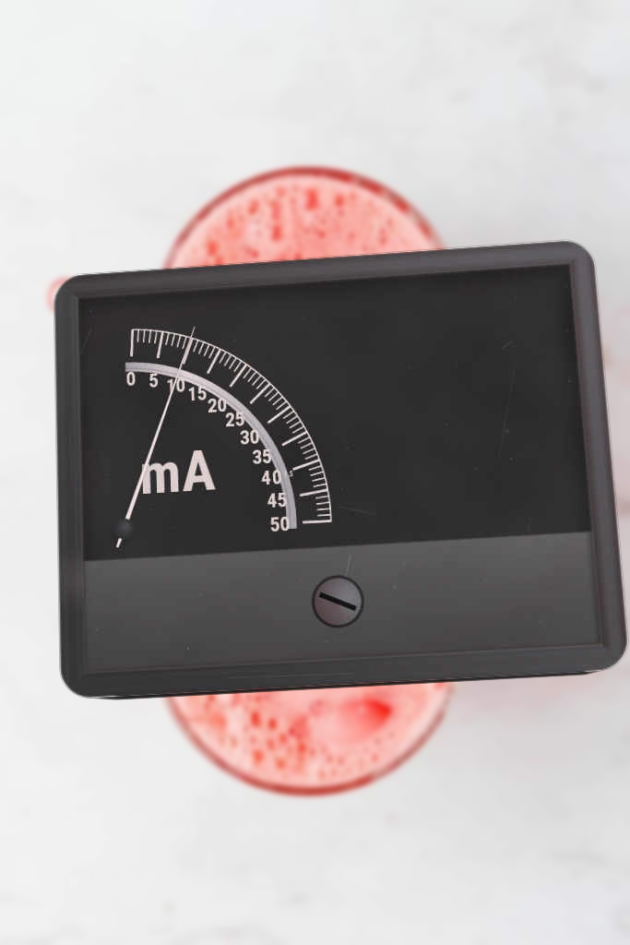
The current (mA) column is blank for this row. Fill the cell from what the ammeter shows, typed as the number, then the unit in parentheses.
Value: 10 (mA)
